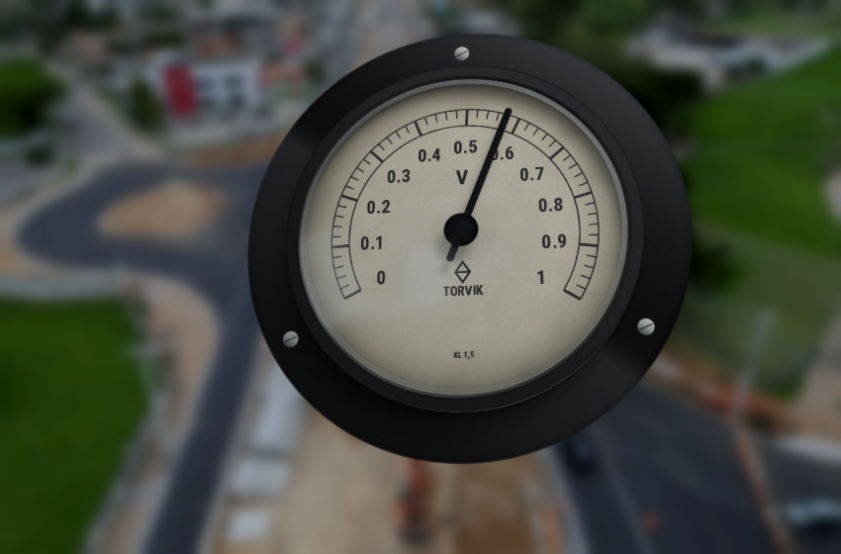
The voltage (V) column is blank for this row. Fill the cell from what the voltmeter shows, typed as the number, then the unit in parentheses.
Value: 0.58 (V)
